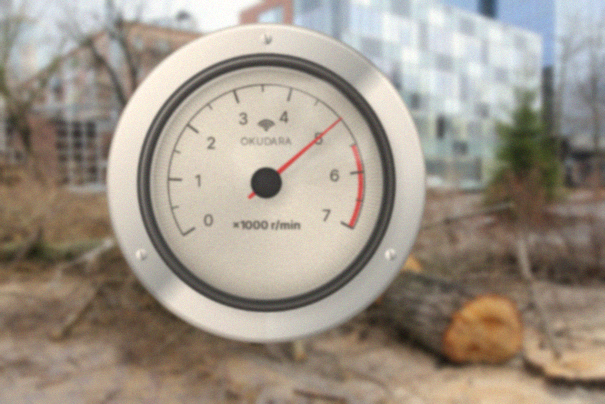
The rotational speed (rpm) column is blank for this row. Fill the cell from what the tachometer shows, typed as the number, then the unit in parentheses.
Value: 5000 (rpm)
